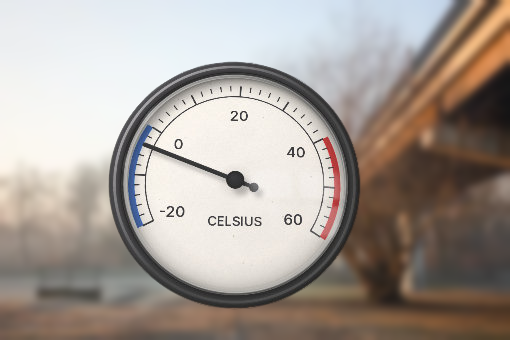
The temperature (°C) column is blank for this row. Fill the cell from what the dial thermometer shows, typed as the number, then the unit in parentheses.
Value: -4 (°C)
